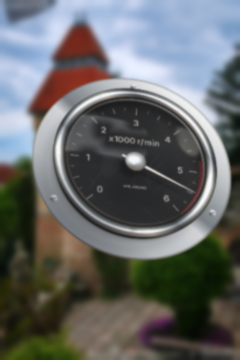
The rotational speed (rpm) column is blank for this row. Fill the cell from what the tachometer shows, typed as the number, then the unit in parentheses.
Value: 5500 (rpm)
